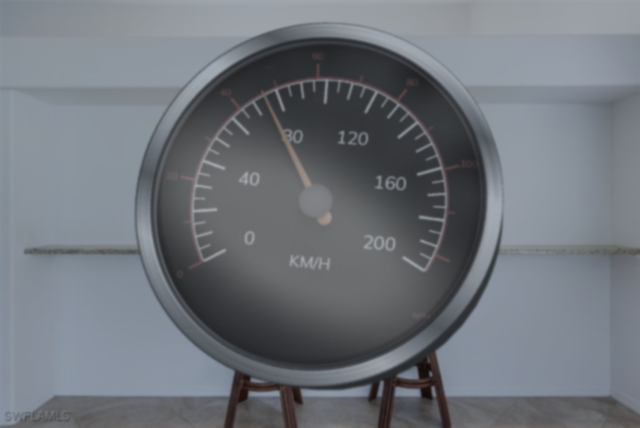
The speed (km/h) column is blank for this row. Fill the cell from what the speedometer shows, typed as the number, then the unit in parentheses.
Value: 75 (km/h)
